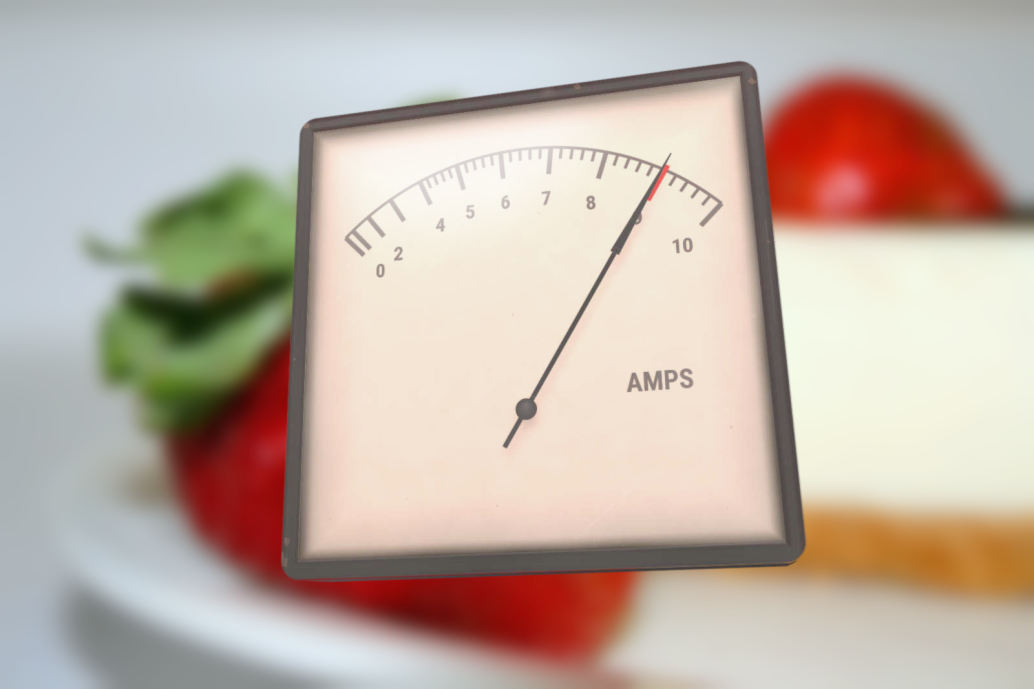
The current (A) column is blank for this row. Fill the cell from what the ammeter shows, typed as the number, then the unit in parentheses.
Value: 9 (A)
